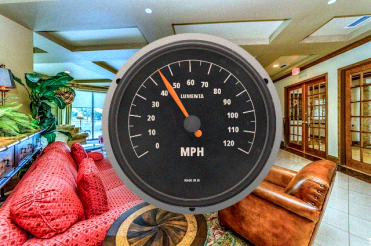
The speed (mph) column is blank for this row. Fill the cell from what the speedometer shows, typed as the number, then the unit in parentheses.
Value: 45 (mph)
